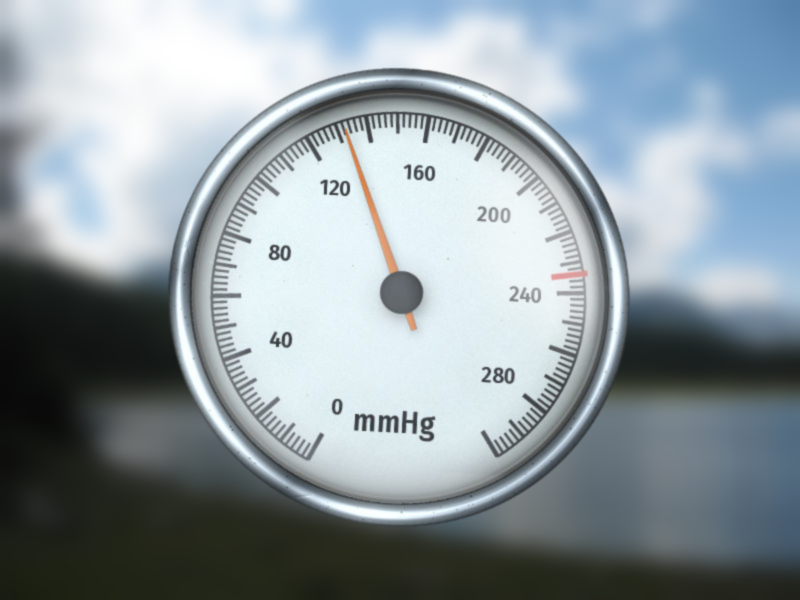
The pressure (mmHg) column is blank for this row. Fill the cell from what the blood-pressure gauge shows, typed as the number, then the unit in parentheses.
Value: 132 (mmHg)
